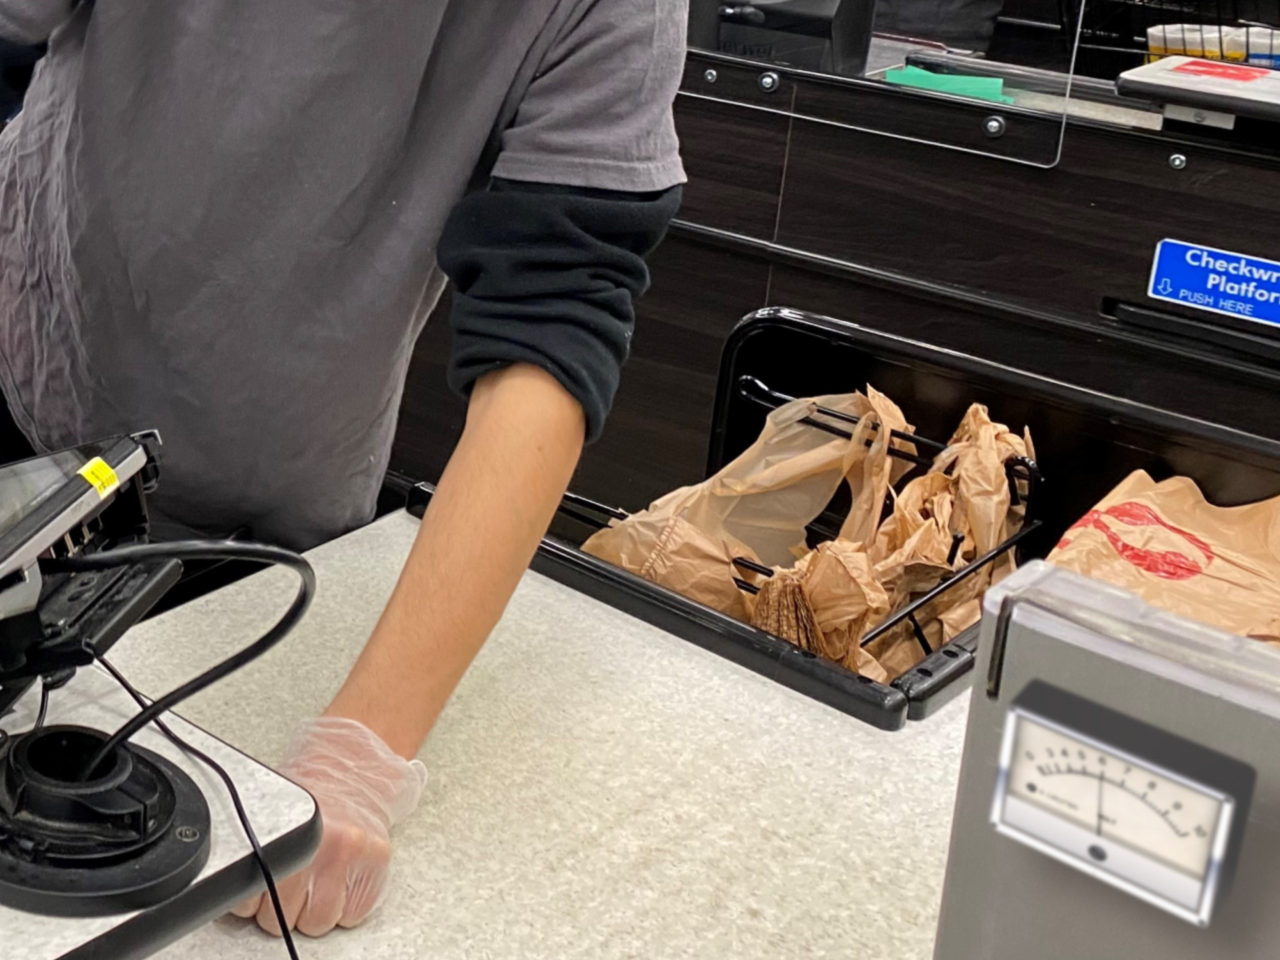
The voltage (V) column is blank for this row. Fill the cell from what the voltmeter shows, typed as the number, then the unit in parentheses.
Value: 6 (V)
